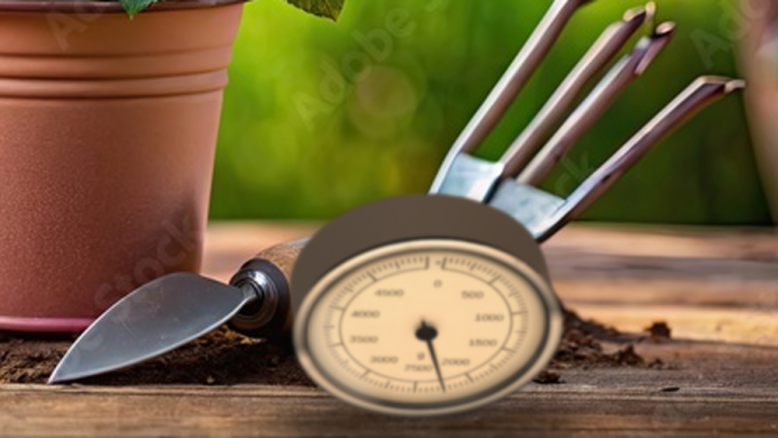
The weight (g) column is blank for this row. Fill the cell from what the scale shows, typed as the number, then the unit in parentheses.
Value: 2250 (g)
